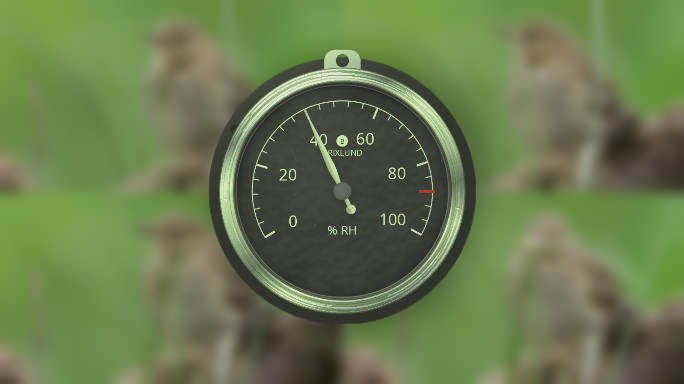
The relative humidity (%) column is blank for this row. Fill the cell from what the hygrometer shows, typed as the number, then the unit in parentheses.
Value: 40 (%)
